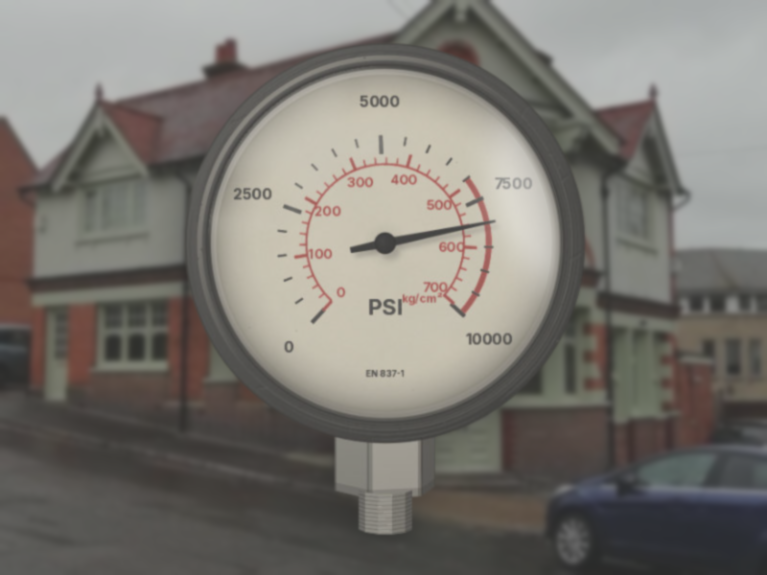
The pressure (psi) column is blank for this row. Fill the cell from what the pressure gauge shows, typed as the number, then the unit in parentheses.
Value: 8000 (psi)
